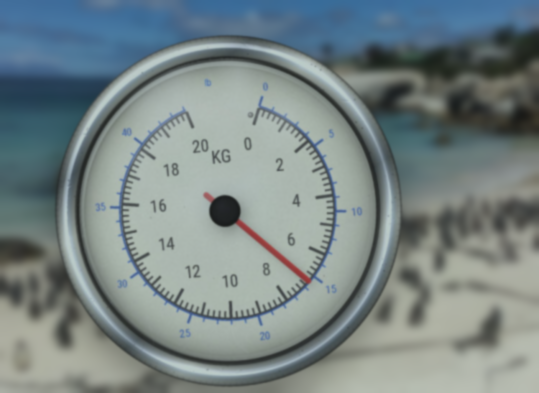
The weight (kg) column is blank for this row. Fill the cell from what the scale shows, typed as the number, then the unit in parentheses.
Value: 7 (kg)
